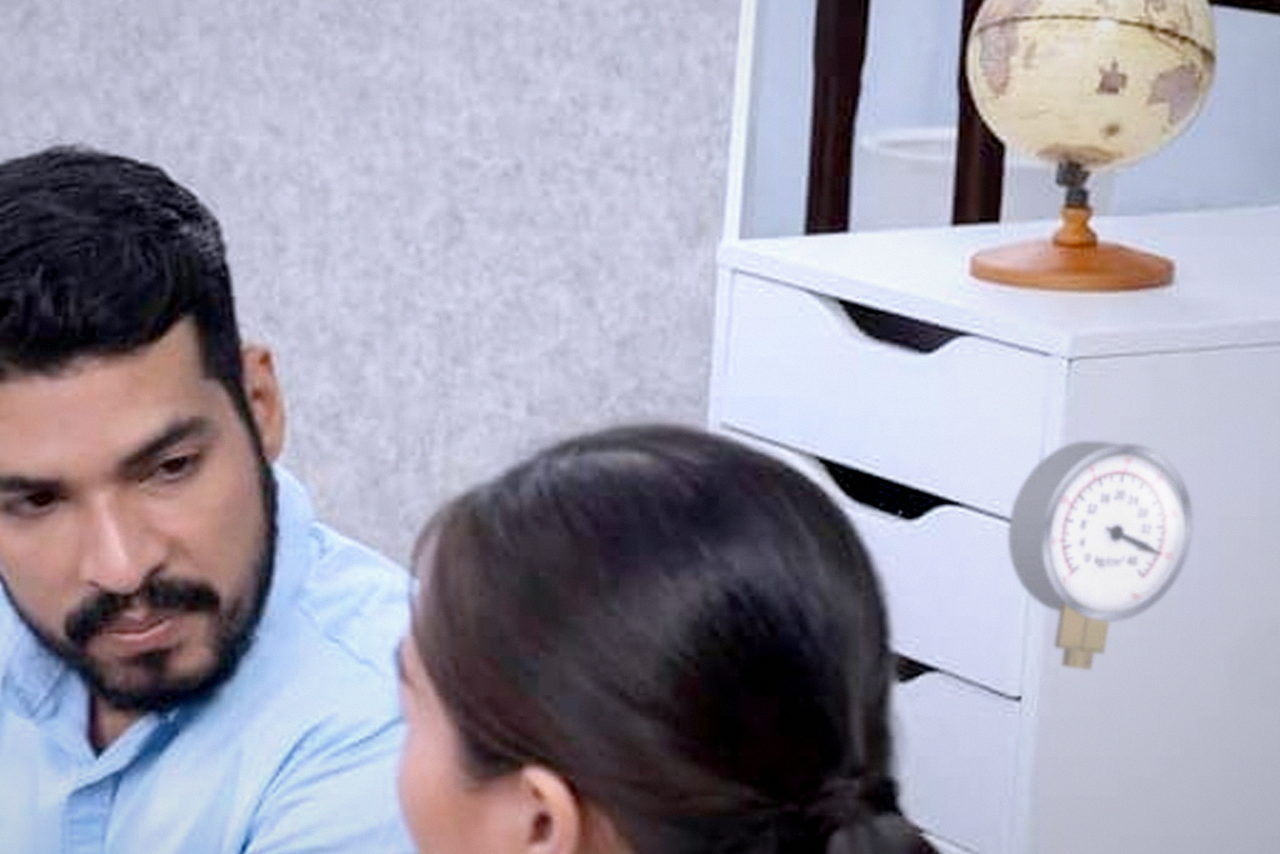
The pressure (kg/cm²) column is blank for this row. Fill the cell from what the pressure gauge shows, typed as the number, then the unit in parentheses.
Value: 36 (kg/cm²)
